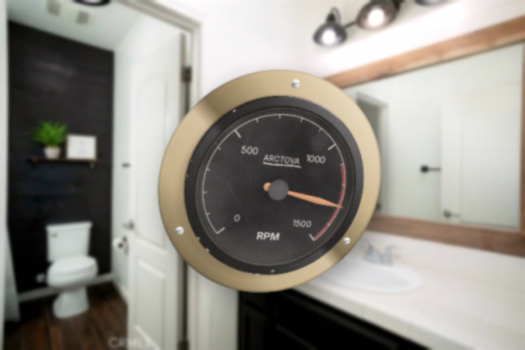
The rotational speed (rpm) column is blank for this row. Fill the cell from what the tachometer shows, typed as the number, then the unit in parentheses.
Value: 1300 (rpm)
